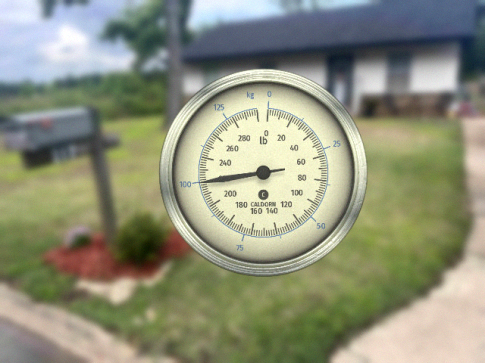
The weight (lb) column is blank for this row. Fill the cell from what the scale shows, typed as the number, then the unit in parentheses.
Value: 220 (lb)
